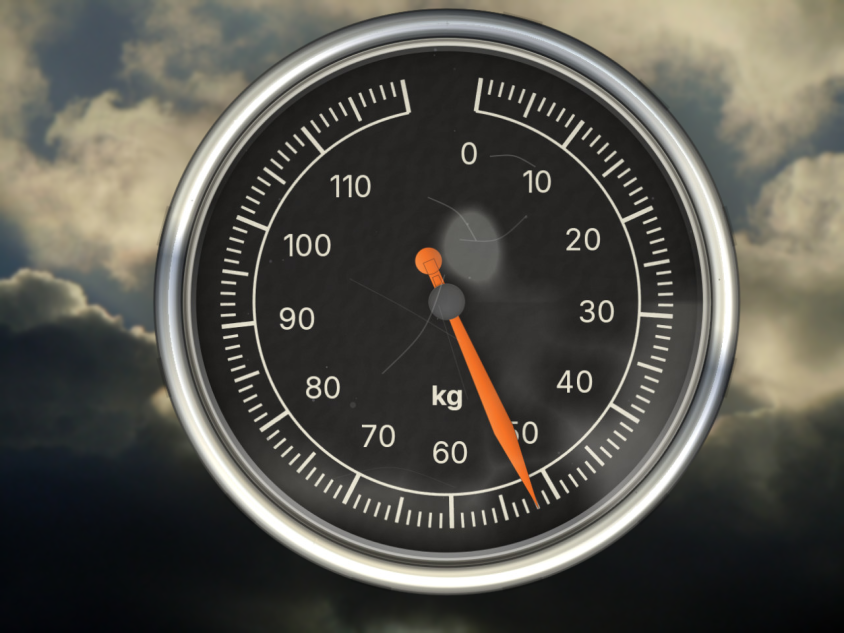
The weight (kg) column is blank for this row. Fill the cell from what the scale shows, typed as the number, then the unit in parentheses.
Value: 52 (kg)
